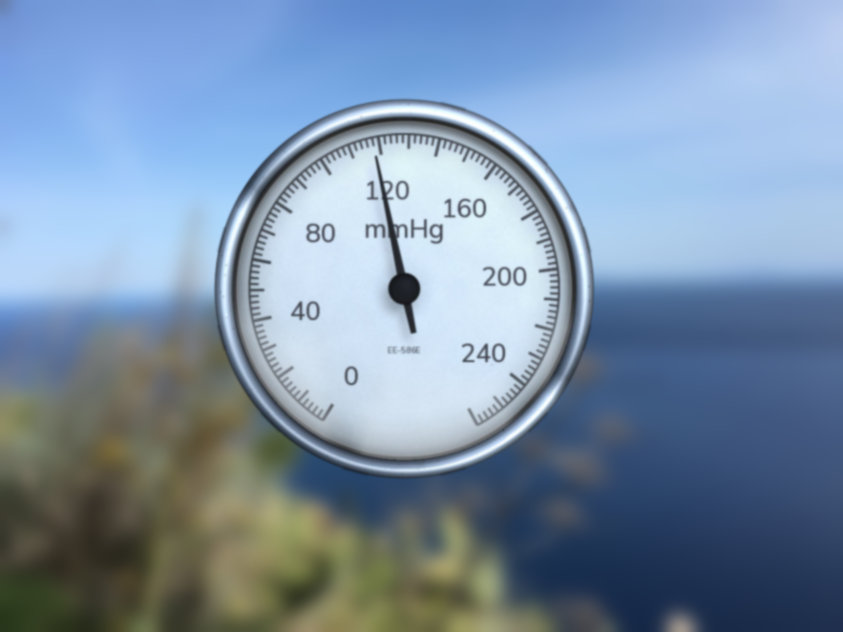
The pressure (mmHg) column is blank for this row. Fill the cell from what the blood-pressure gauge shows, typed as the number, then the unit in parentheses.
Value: 118 (mmHg)
